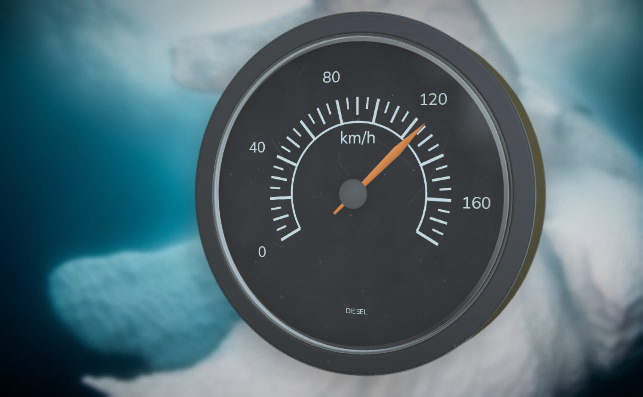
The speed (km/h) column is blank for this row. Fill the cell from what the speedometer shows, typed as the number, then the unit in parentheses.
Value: 125 (km/h)
